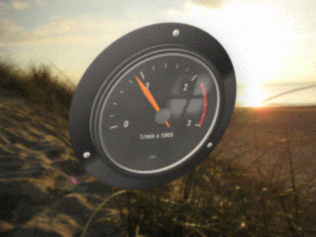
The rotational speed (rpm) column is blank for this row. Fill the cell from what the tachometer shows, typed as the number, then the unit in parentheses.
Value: 900 (rpm)
